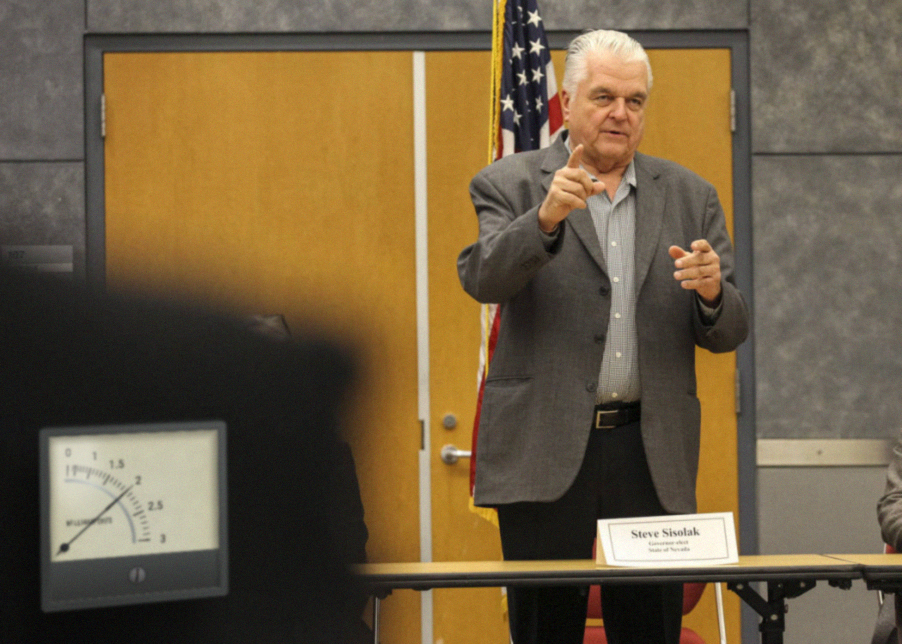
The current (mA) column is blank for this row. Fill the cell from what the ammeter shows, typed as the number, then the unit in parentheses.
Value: 2 (mA)
